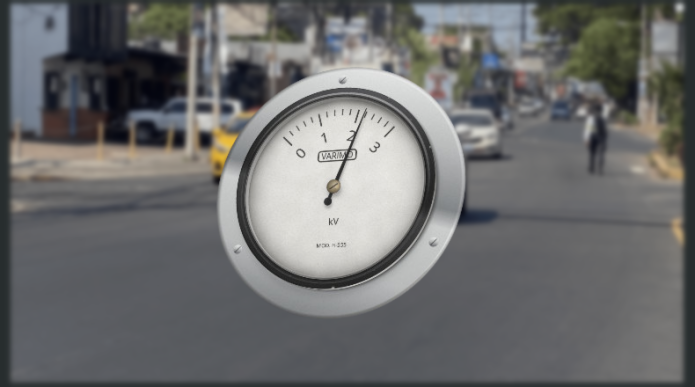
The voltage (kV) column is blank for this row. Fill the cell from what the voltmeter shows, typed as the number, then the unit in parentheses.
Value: 2.2 (kV)
